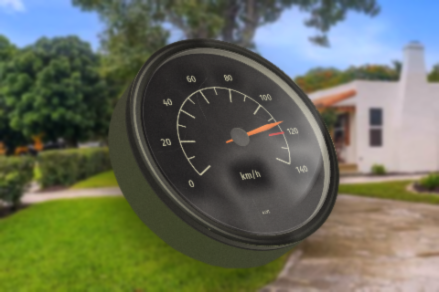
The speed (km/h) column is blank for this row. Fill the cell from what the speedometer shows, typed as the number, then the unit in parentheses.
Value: 115 (km/h)
